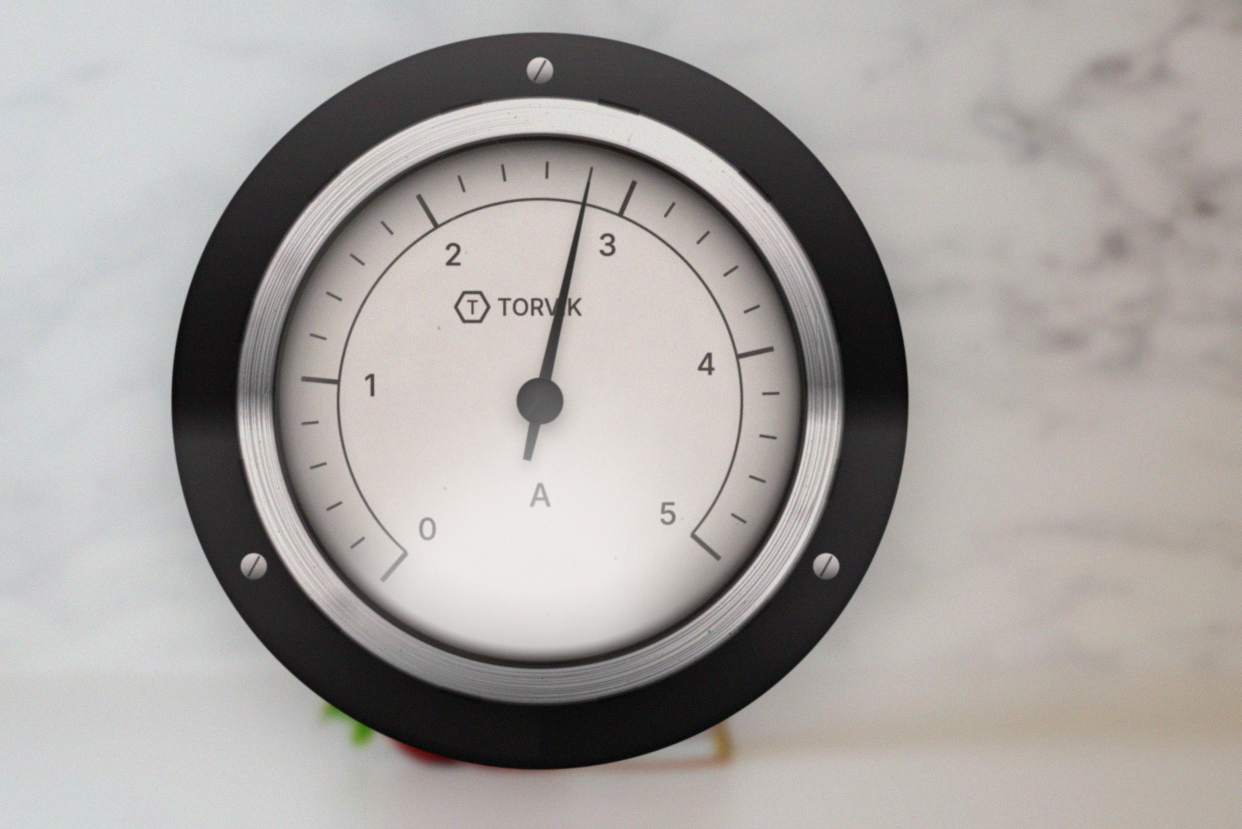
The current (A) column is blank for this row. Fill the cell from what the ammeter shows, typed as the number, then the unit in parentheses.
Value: 2.8 (A)
